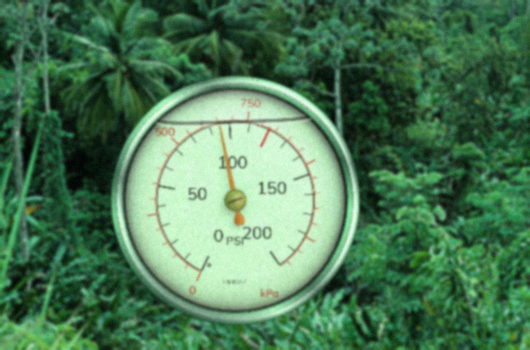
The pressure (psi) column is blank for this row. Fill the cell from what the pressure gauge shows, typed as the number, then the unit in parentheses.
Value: 95 (psi)
